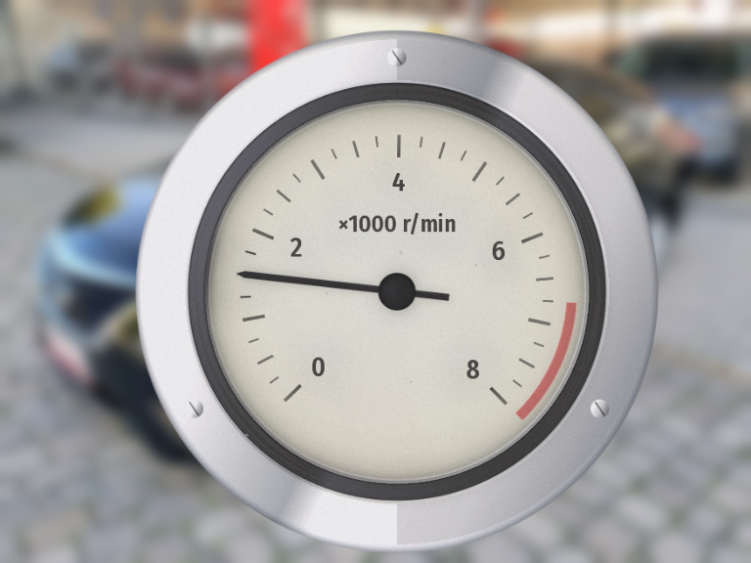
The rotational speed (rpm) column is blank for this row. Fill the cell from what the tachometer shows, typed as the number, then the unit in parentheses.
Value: 1500 (rpm)
